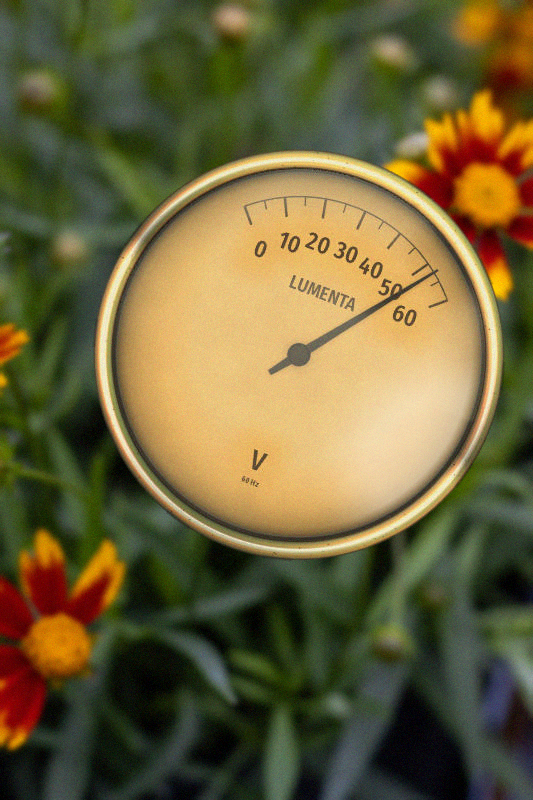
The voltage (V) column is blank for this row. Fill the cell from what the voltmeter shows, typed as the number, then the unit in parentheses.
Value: 52.5 (V)
